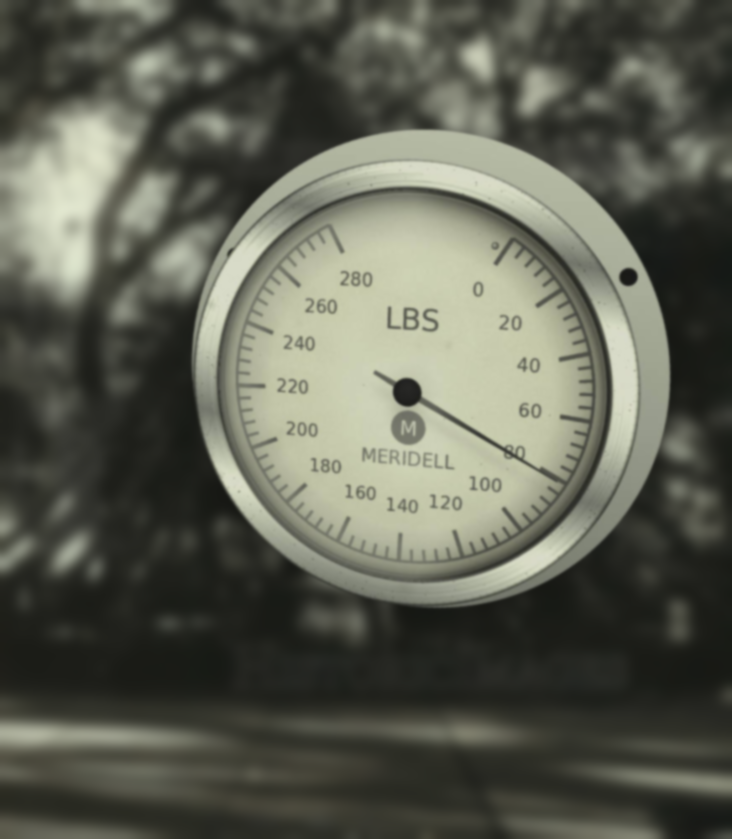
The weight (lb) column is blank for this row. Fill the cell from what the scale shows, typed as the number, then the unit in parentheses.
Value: 80 (lb)
